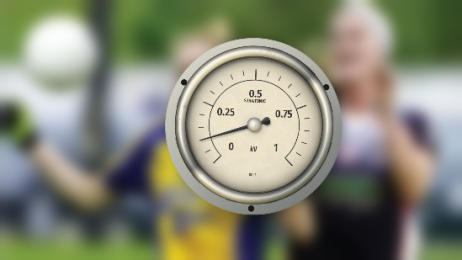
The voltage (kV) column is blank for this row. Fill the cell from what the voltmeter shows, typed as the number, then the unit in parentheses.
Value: 0.1 (kV)
